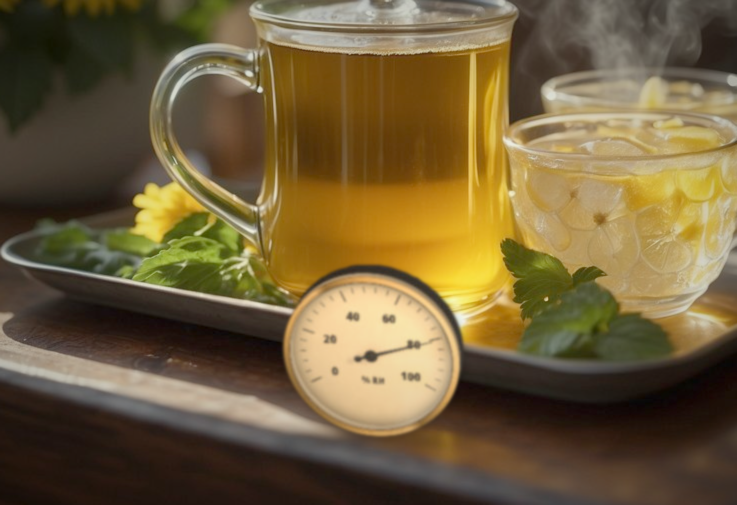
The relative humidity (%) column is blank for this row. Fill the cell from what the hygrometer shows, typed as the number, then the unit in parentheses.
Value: 80 (%)
